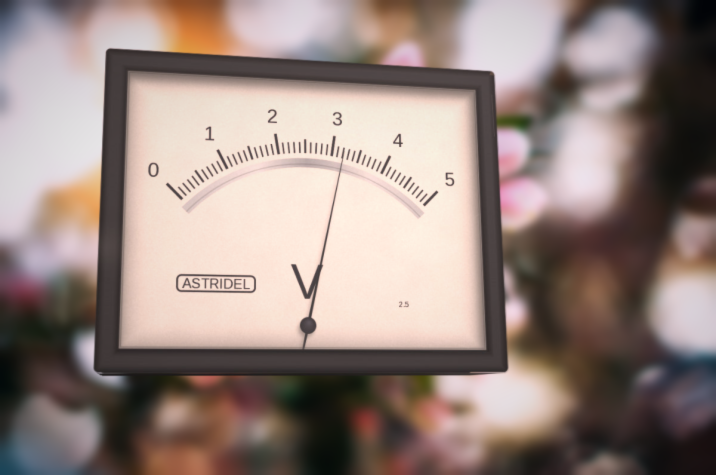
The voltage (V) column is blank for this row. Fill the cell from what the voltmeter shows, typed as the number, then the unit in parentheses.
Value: 3.2 (V)
